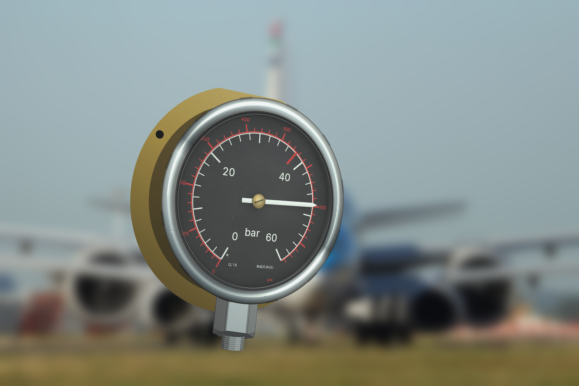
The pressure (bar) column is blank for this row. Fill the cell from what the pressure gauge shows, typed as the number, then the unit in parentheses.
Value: 48 (bar)
